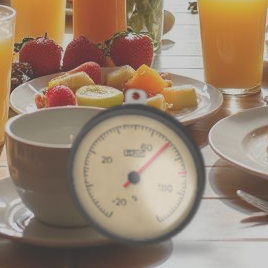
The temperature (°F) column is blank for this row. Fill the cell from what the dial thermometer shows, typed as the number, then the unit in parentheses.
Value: 70 (°F)
